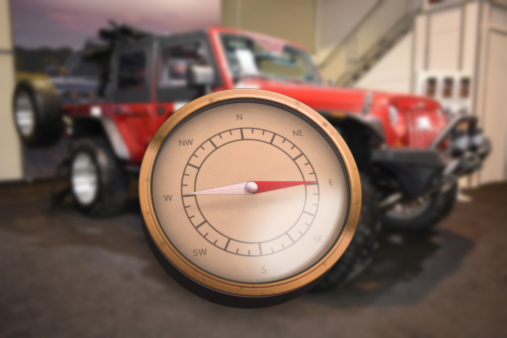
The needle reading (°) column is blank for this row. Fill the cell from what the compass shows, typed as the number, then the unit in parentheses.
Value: 90 (°)
